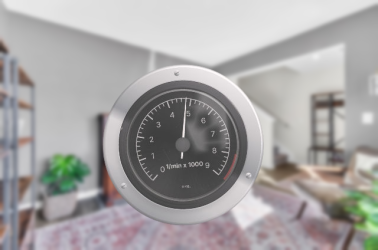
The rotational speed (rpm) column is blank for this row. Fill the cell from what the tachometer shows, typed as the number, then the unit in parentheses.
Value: 4800 (rpm)
